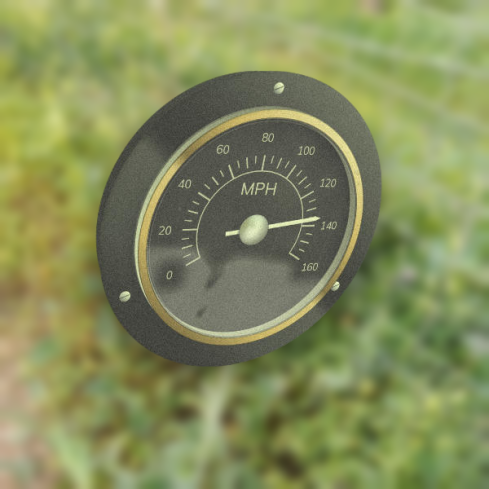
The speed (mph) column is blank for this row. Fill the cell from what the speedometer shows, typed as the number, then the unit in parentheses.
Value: 135 (mph)
